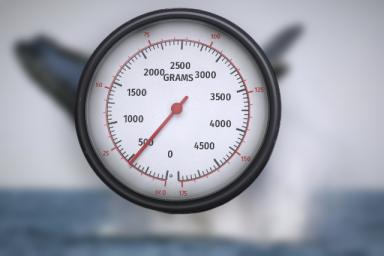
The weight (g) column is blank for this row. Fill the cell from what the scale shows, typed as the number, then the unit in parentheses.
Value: 450 (g)
